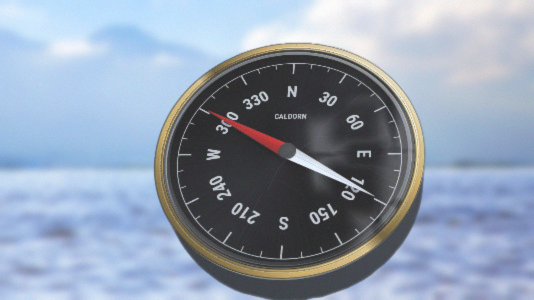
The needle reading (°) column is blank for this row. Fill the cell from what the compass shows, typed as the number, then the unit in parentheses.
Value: 300 (°)
